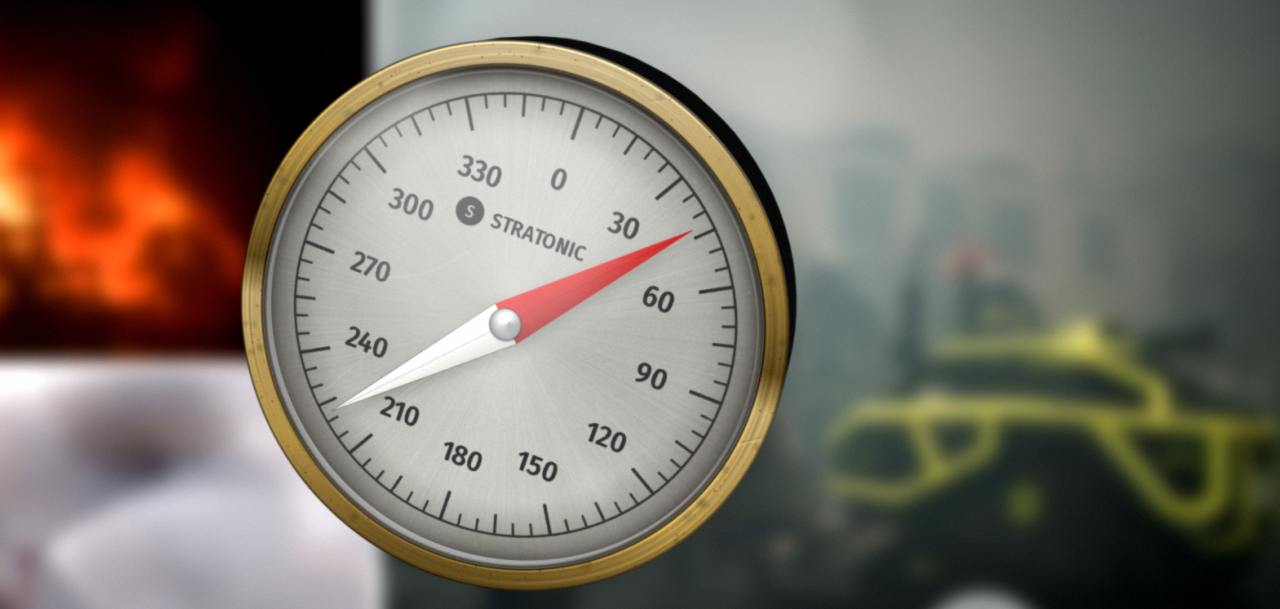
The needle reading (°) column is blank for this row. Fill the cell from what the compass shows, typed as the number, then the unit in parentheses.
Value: 42.5 (°)
